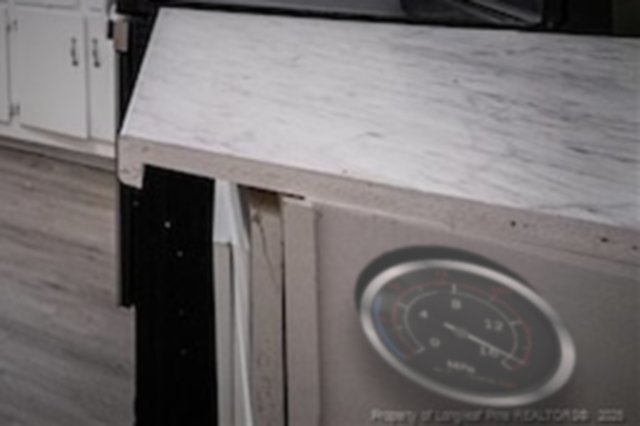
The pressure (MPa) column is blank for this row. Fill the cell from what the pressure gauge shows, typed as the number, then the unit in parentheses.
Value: 15 (MPa)
